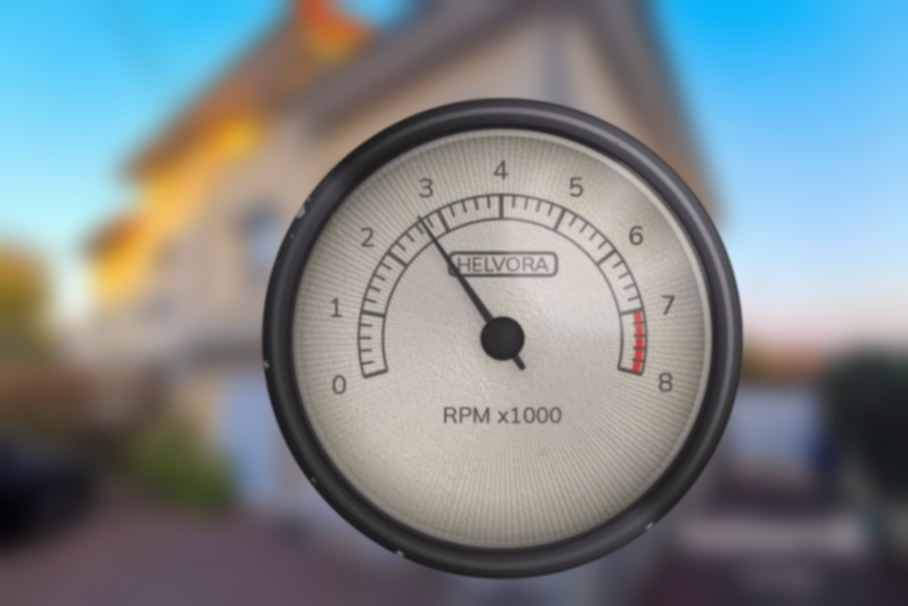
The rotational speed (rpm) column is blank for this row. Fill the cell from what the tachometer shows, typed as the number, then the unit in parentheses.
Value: 2700 (rpm)
